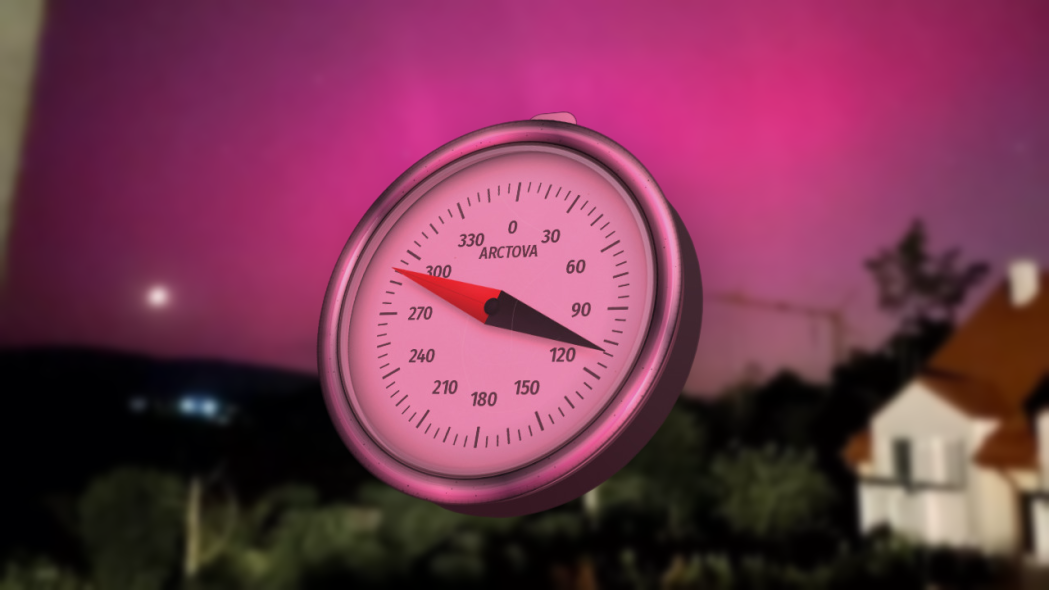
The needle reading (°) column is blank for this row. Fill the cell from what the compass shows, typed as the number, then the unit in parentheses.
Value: 290 (°)
